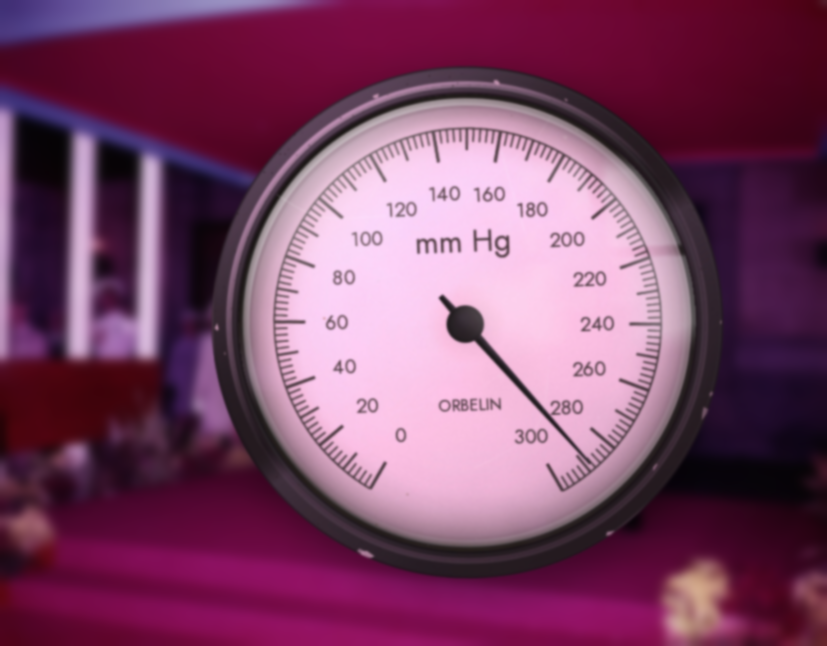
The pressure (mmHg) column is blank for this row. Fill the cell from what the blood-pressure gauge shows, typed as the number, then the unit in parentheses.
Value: 288 (mmHg)
